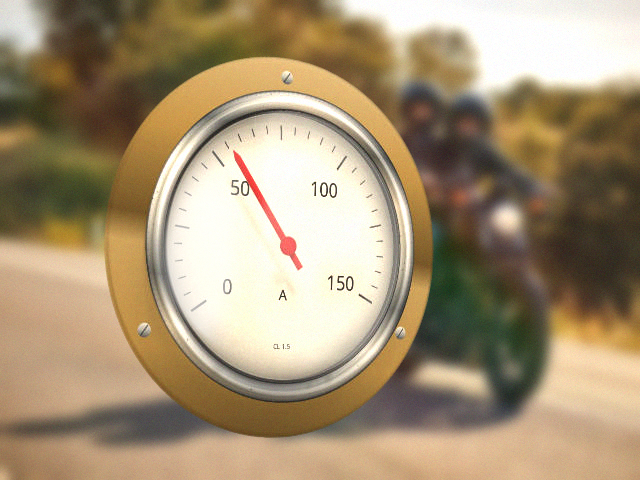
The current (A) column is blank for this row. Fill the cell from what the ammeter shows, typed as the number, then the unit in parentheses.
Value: 55 (A)
